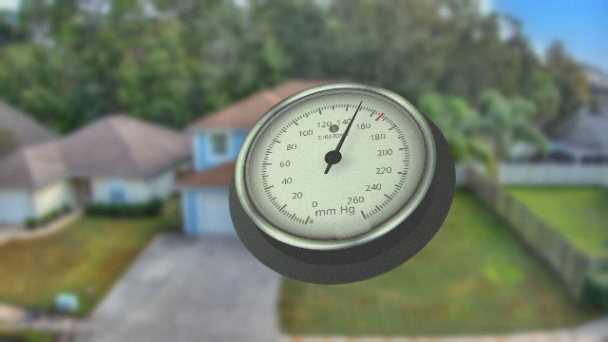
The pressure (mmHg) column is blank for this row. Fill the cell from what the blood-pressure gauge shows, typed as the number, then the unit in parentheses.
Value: 150 (mmHg)
